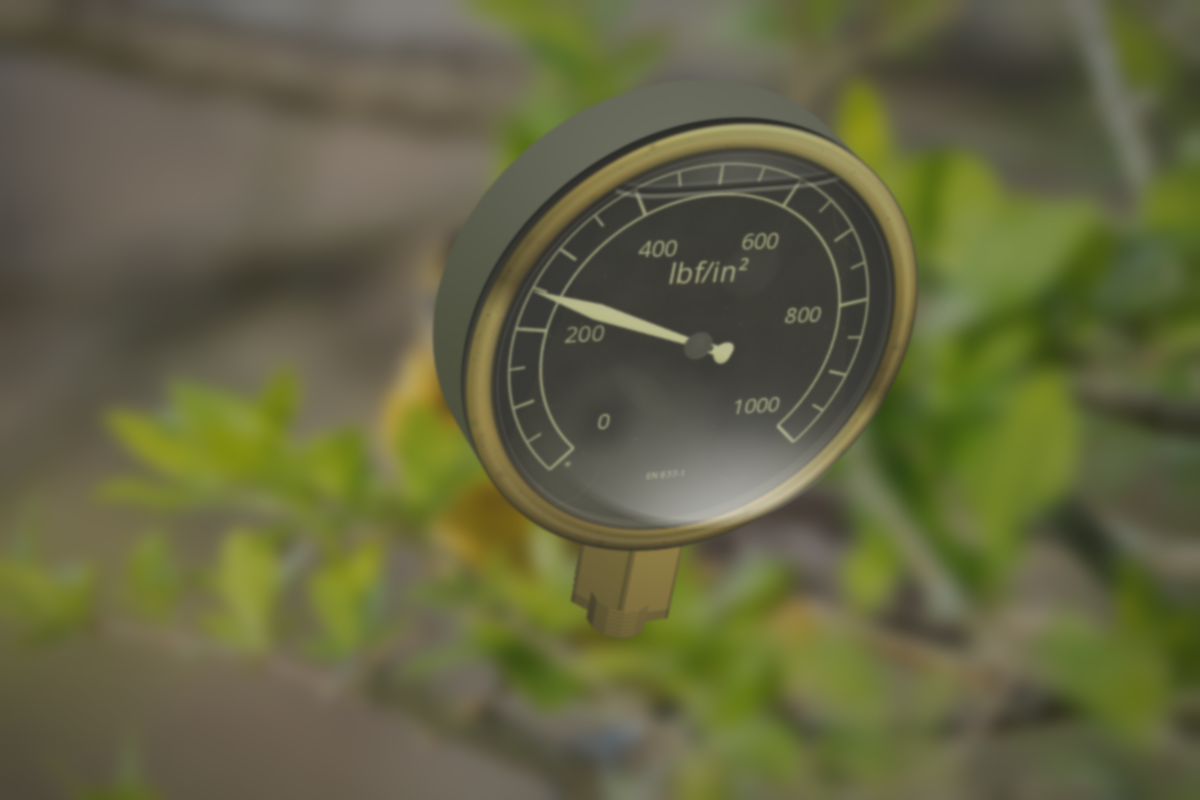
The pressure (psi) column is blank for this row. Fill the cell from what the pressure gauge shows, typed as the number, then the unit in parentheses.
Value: 250 (psi)
